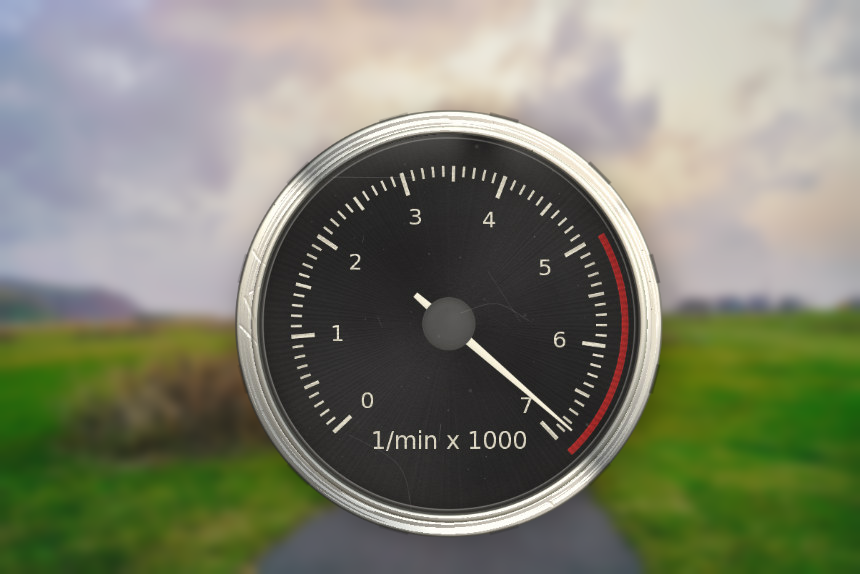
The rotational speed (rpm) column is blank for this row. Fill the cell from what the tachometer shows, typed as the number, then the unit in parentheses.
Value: 6850 (rpm)
